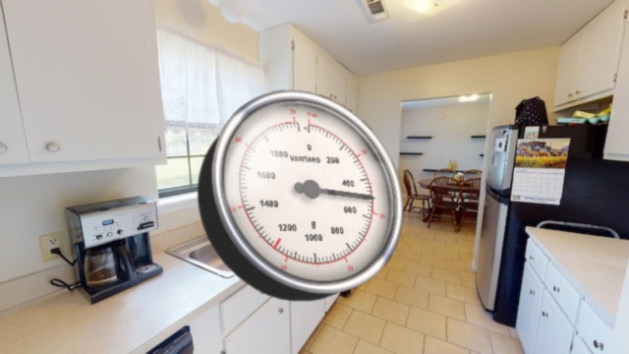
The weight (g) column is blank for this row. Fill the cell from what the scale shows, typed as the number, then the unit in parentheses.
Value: 500 (g)
